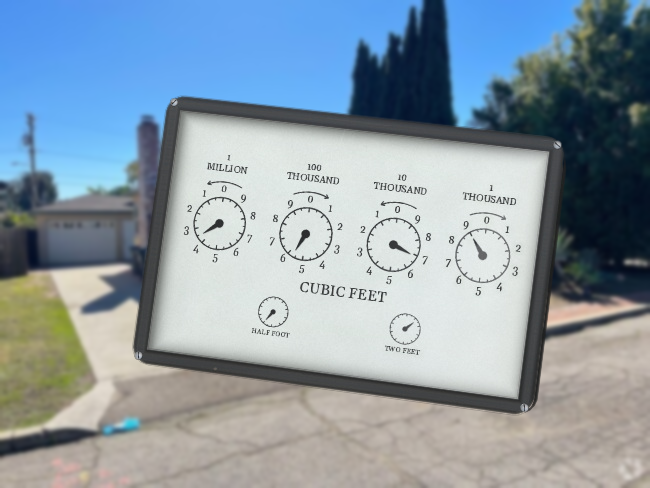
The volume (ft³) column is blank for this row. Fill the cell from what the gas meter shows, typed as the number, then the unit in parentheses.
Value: 356900 (ft³)
